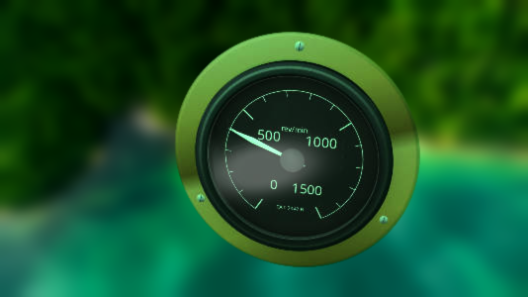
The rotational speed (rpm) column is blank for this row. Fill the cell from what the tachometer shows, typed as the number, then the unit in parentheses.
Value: 400 (rpm)
